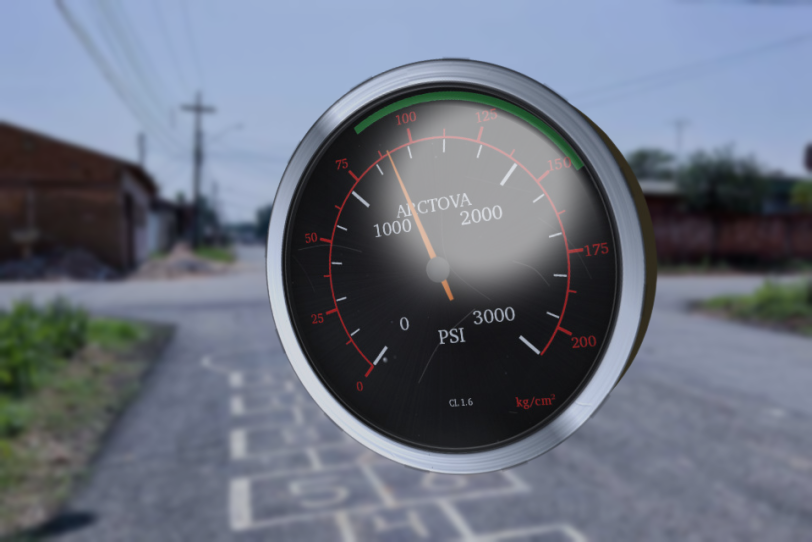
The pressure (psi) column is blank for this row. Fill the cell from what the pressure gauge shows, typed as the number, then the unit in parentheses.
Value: 1300 (psi)
